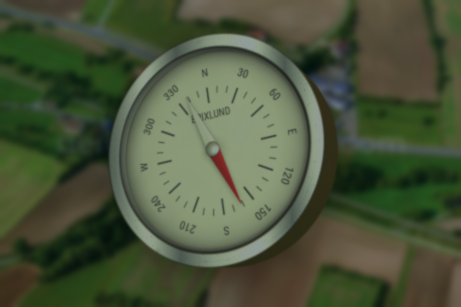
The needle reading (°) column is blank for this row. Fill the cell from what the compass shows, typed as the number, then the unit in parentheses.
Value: 160 (°)
